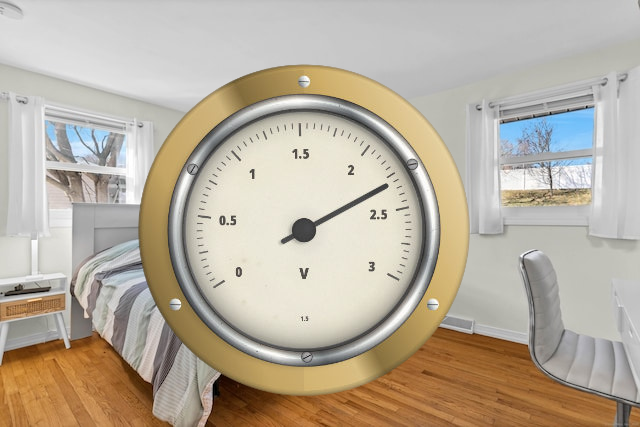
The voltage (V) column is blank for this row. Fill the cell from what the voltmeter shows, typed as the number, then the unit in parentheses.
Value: 2.3 (V)
